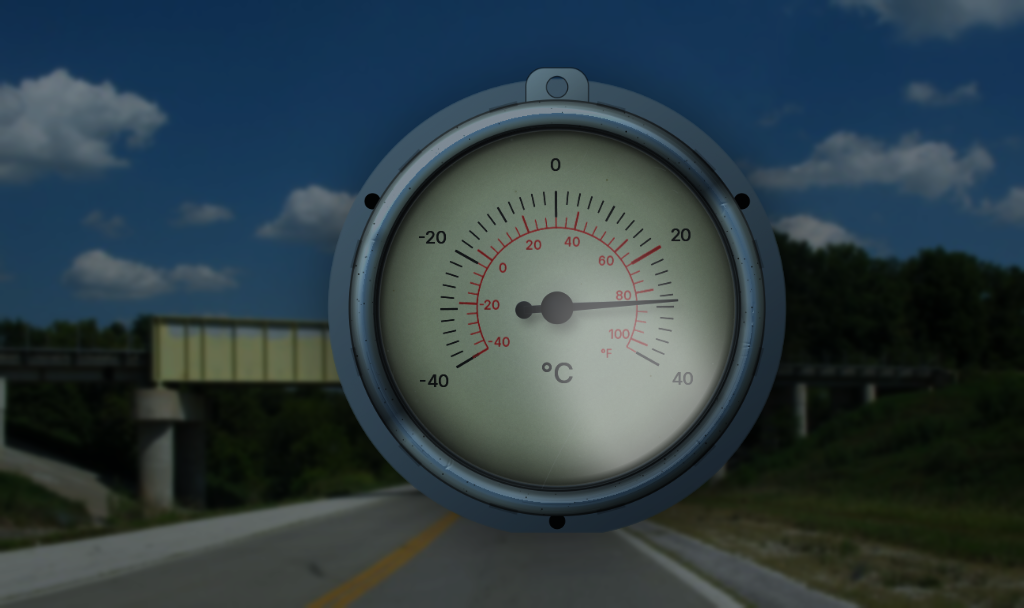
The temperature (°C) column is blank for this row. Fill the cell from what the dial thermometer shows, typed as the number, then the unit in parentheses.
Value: 29 (°C)
